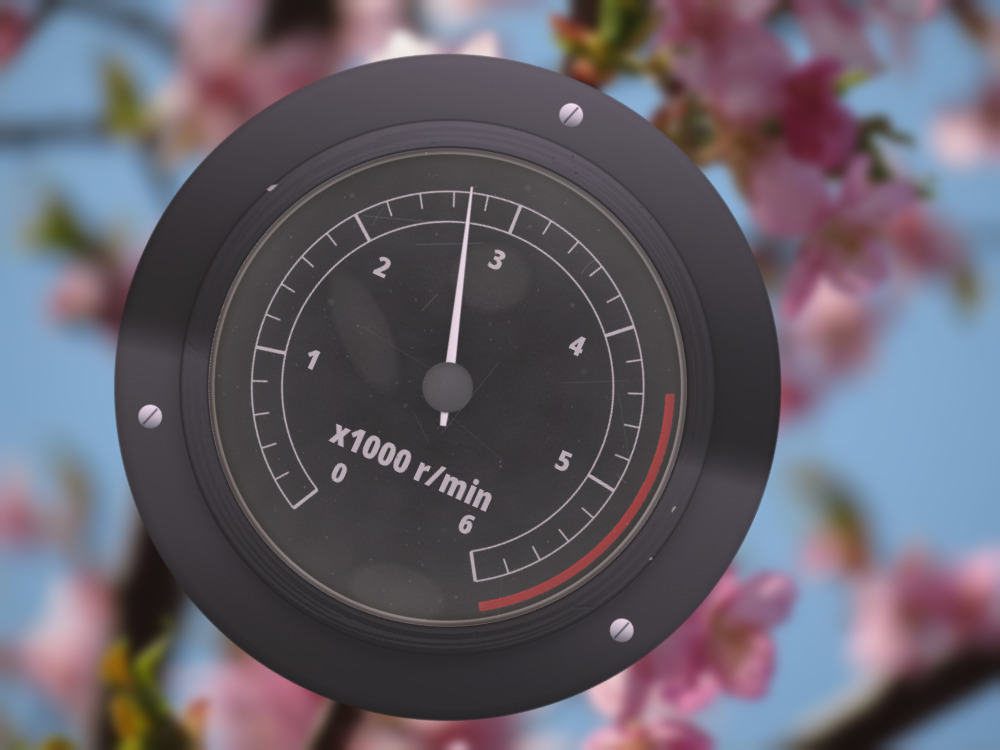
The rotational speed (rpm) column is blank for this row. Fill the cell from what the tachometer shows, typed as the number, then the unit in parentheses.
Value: 2700 (rpm)
